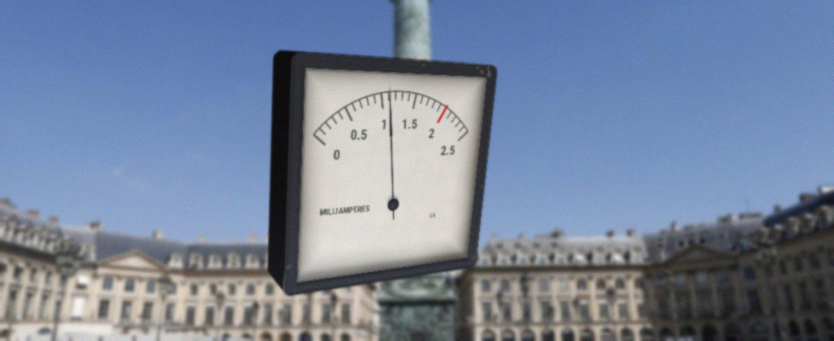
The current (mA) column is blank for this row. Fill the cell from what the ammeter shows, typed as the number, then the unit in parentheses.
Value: 1.1 (mA)
